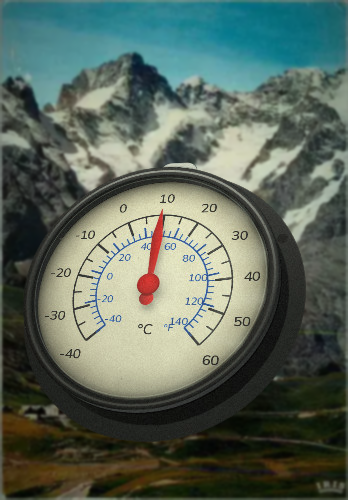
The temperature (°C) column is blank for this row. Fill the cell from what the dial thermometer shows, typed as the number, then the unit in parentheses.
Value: 10 (°C)
